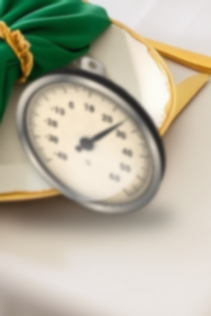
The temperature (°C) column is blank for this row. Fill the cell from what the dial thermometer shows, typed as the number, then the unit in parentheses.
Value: 25 (°C)
